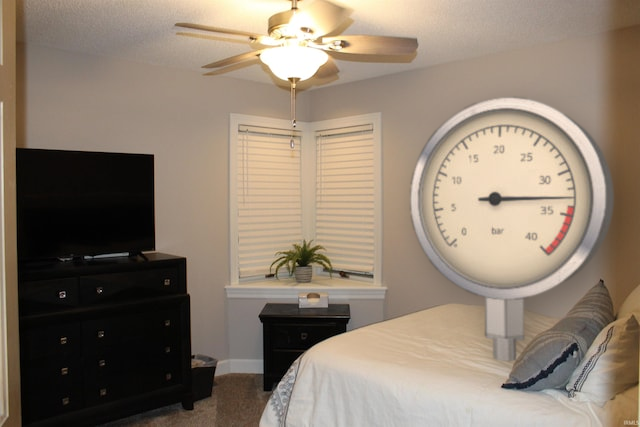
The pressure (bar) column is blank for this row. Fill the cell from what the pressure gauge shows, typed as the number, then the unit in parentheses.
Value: 33 (bar)
